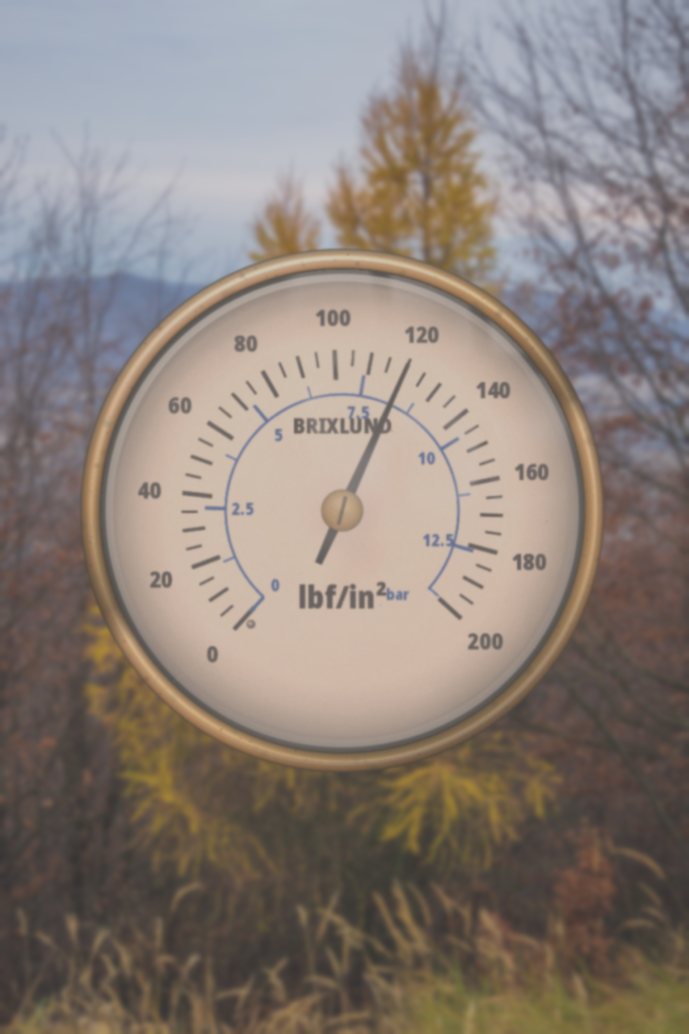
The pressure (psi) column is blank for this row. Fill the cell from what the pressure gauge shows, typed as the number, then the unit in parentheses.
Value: 120 (psi)
